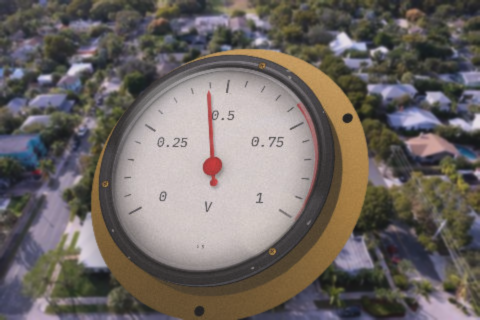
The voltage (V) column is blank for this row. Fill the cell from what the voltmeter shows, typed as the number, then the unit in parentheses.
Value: 0.45 (V)
